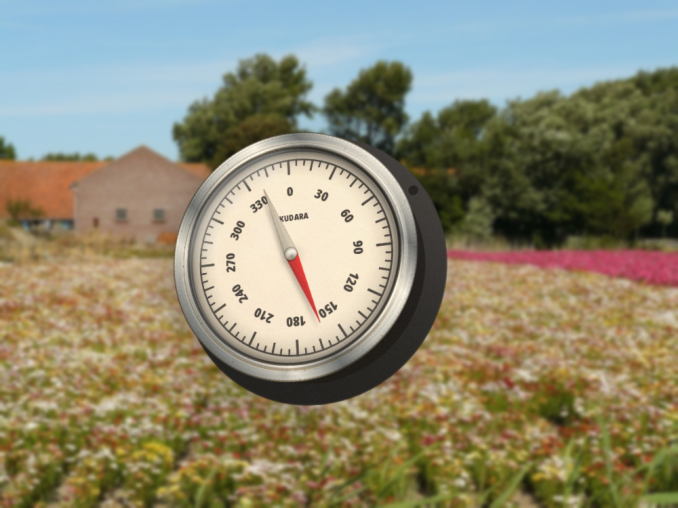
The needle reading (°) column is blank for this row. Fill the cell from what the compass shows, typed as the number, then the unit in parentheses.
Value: 160 (°)
